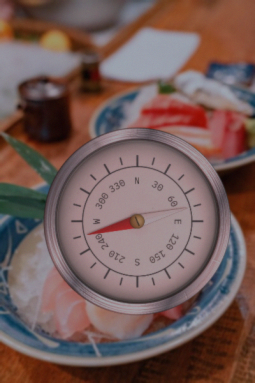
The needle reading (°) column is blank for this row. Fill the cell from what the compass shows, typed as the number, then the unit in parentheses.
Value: 255 (°)
